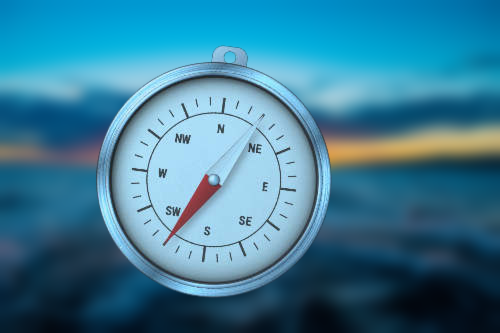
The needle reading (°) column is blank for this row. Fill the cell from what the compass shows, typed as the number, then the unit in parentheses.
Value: 210 (°)
